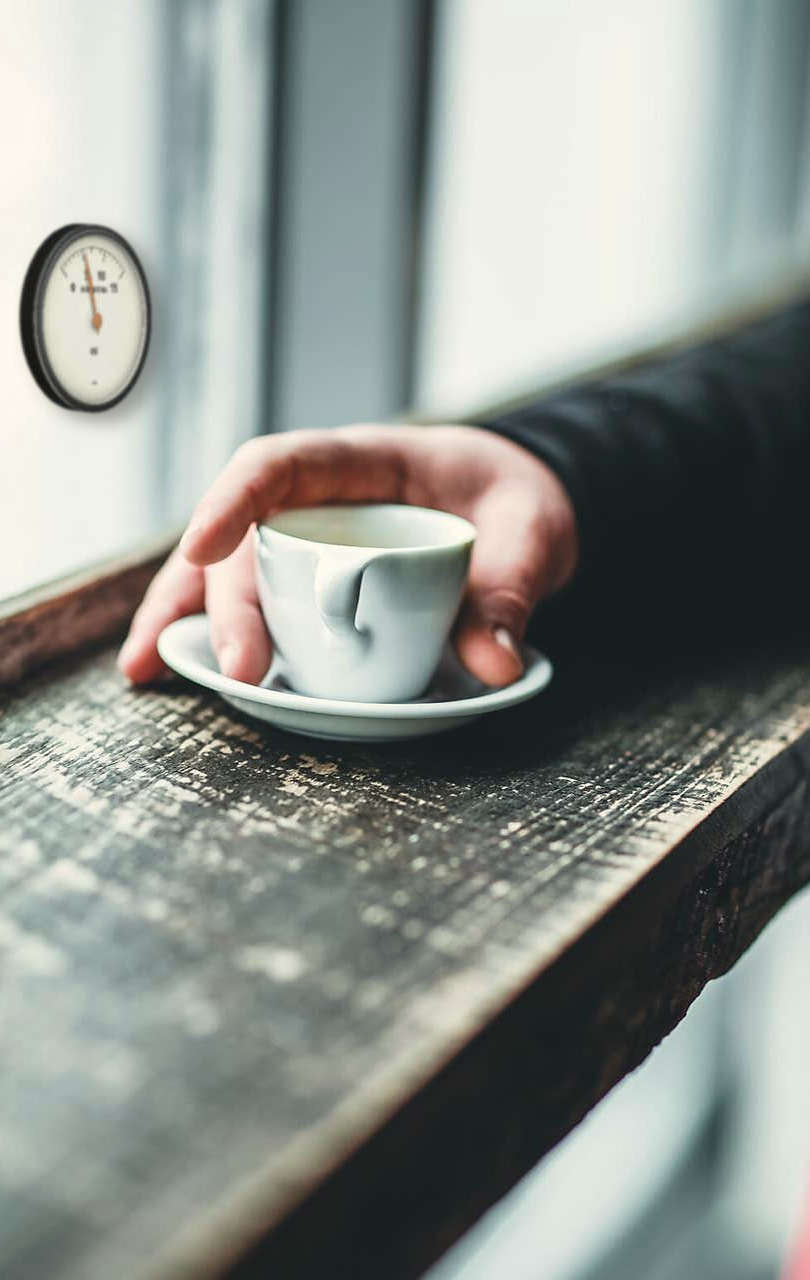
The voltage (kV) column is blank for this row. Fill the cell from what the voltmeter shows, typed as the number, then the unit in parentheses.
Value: 5 (kV)
